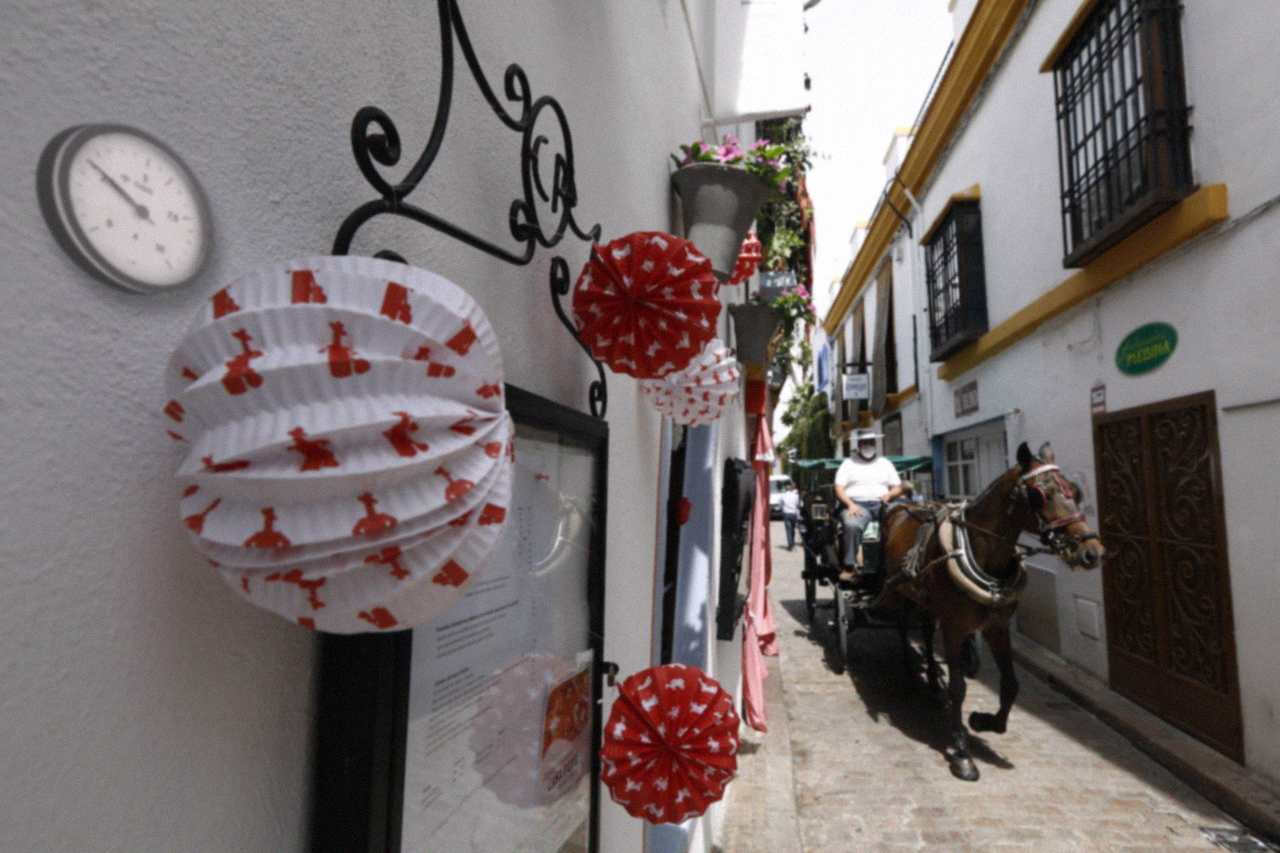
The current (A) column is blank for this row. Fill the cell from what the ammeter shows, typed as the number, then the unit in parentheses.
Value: 2.5 (A)
